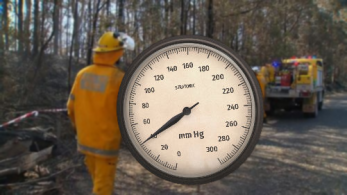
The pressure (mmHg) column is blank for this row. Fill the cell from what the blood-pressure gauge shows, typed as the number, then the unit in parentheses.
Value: 40 (mmHg)
